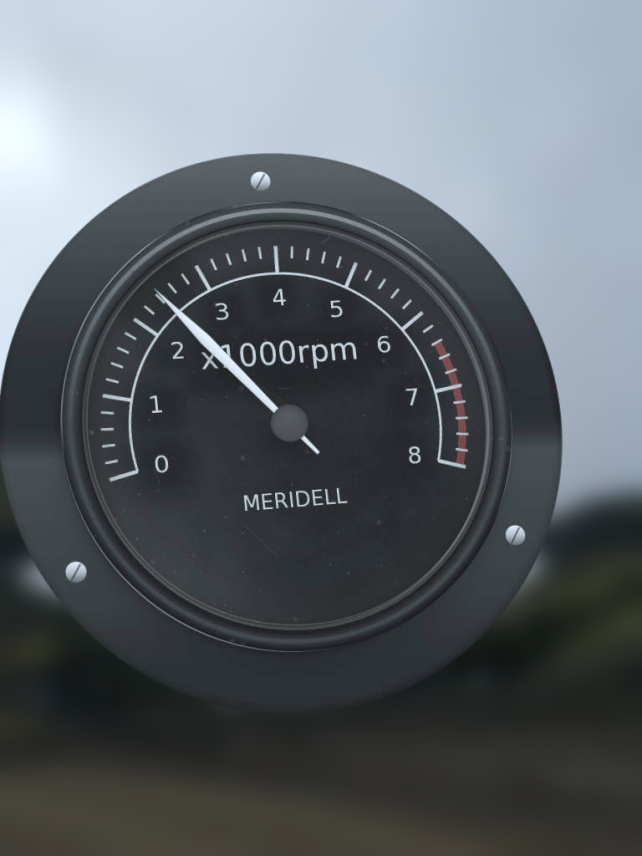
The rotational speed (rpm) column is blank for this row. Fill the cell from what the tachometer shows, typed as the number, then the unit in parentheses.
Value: 2400 (rpm)
